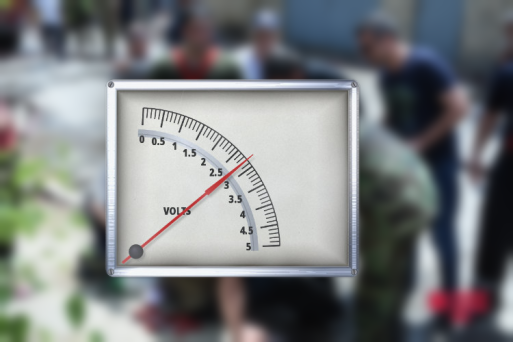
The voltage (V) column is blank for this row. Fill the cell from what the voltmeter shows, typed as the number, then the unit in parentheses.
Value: 2.8 (V)
